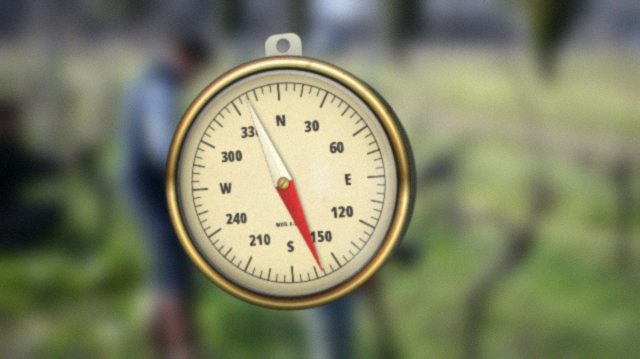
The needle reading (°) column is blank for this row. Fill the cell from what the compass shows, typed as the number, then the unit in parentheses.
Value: 160 (°)
